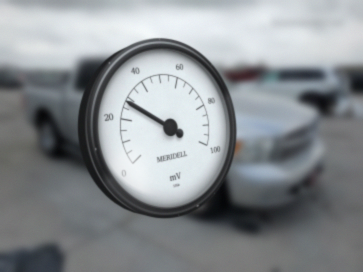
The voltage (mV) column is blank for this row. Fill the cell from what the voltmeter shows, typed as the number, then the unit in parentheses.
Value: 27.5 (mV)
